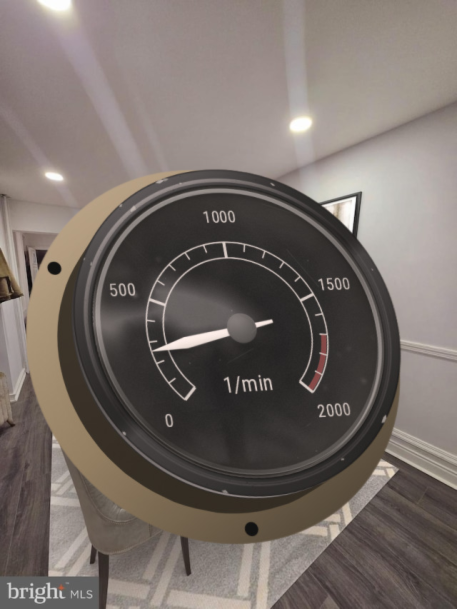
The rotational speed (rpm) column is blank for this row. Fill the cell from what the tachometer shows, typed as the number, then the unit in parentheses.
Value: 250 (rpm)
